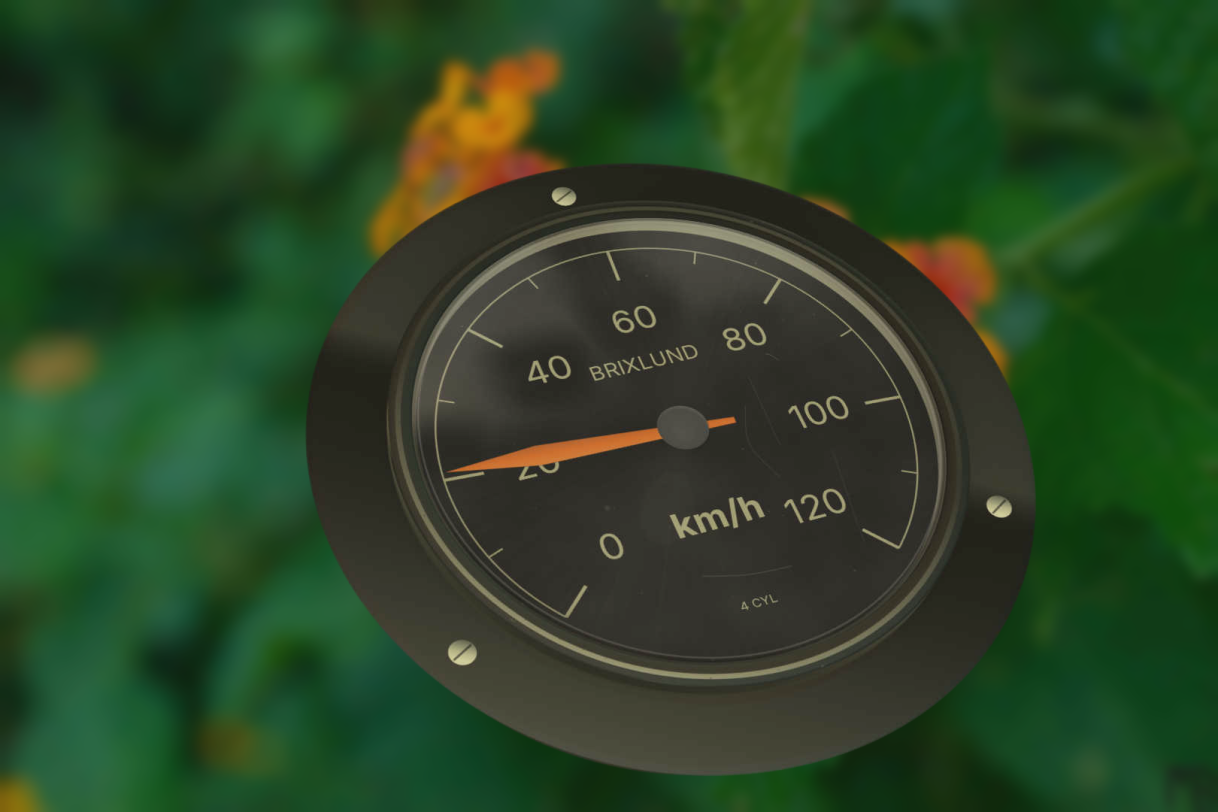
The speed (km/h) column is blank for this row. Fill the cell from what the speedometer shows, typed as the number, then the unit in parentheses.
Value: 20 (km/h)
